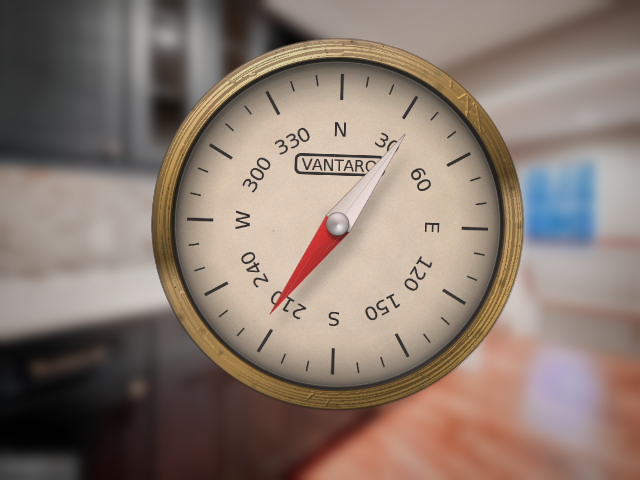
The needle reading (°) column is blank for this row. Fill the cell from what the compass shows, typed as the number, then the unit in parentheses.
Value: 215 (°)
